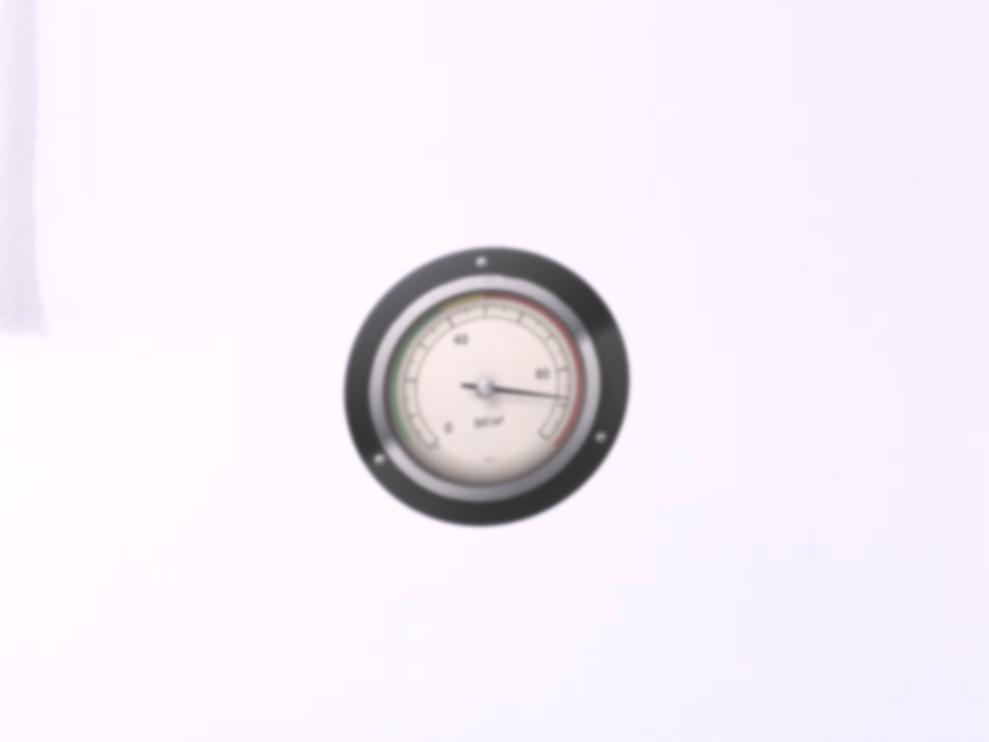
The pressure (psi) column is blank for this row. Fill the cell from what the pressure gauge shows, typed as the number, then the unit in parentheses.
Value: 87.5 (psi)
